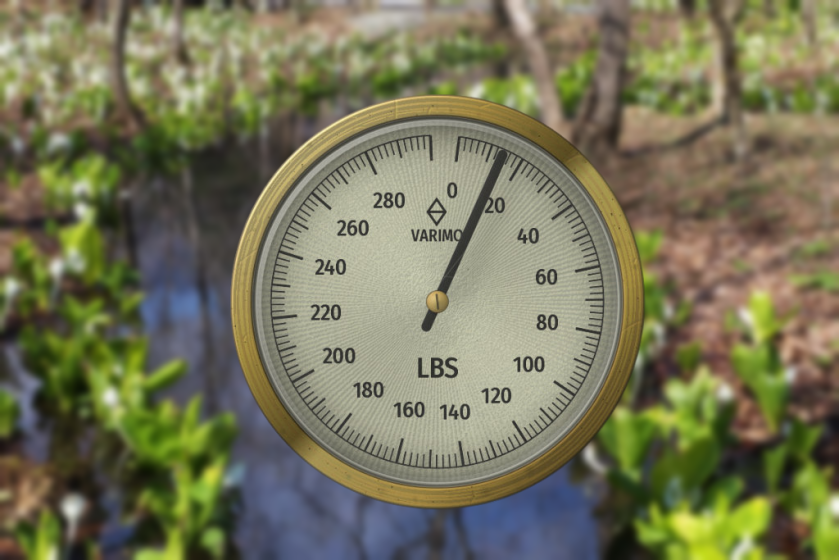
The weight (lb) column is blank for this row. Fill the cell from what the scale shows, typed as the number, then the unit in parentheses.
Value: 14 (lb)
